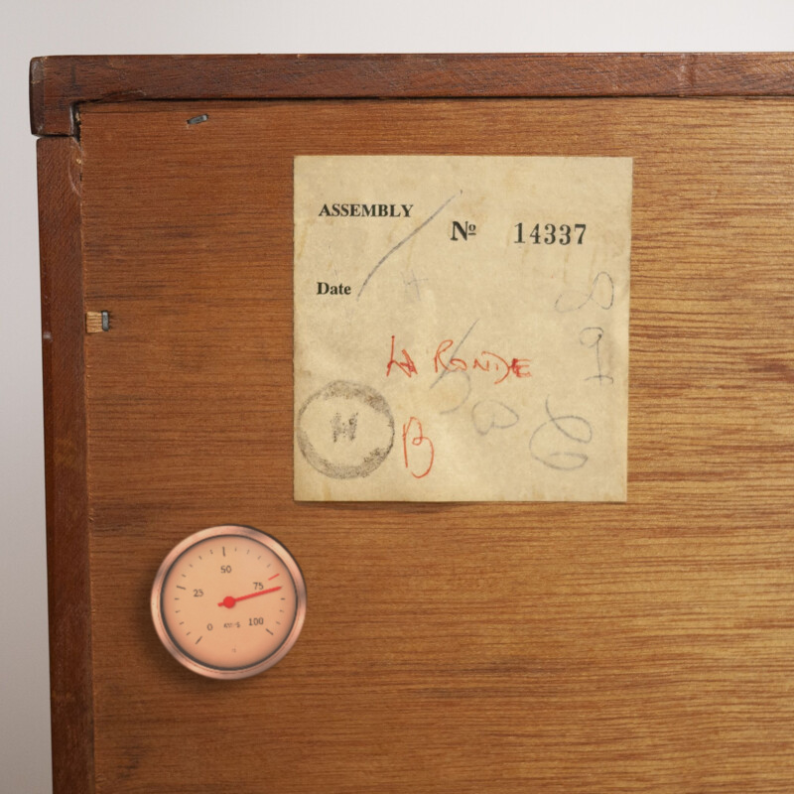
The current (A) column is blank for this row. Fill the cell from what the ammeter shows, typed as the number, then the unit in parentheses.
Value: 80 (A)
